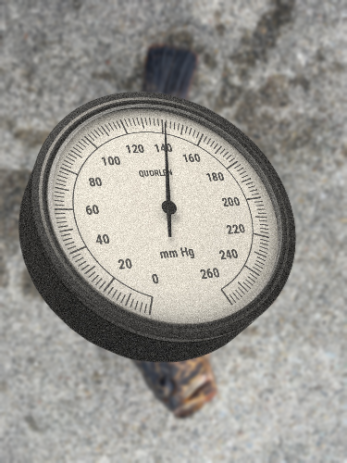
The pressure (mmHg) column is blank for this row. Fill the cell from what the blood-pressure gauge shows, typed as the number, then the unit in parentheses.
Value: 140 (mmHg)
